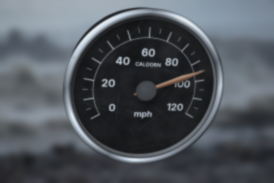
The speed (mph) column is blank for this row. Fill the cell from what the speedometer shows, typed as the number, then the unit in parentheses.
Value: 95 (mph)
